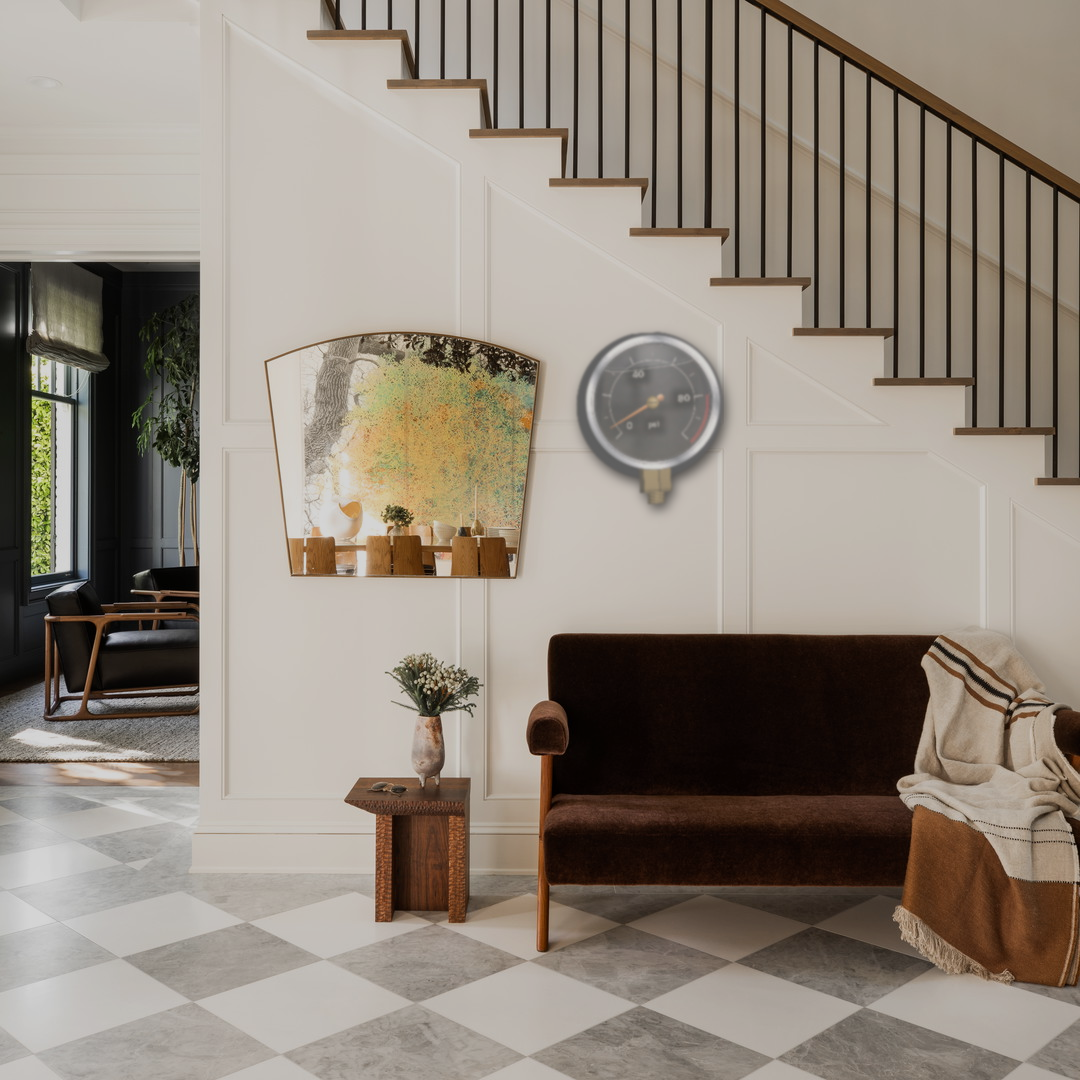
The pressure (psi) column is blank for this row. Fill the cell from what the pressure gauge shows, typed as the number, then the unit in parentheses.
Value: 5 (psi)
